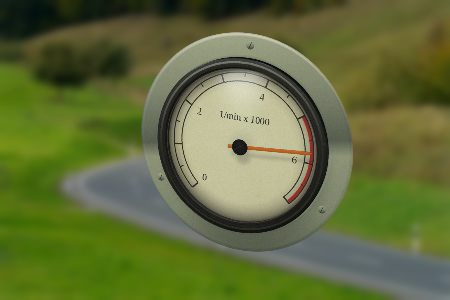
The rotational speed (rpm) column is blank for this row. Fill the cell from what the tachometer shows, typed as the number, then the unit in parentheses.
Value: 5750 (rpm)
